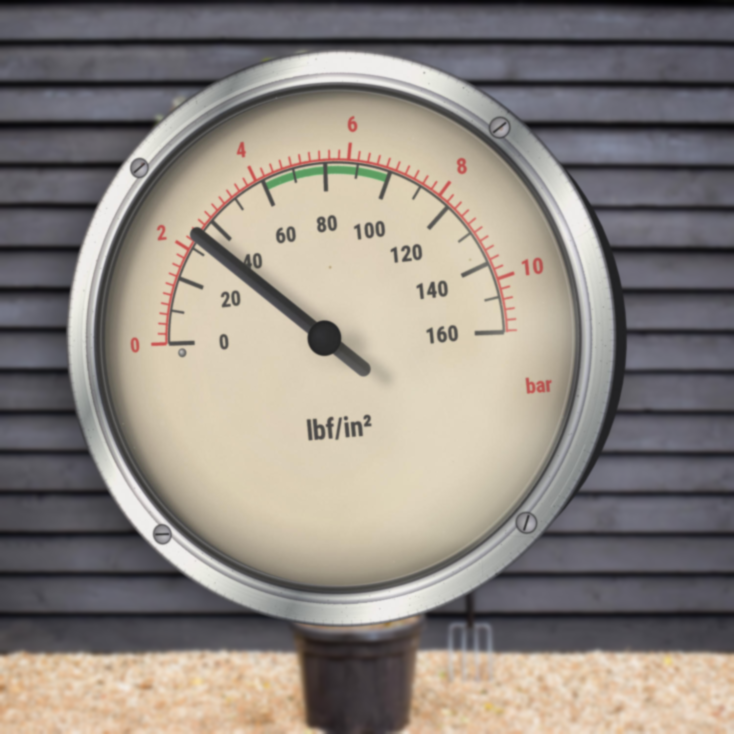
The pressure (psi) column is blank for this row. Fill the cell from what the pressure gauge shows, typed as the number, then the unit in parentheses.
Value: 35 (psi)
